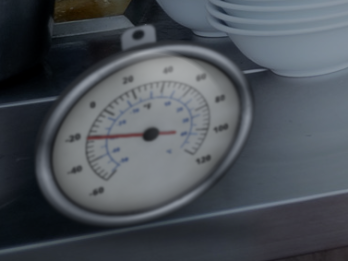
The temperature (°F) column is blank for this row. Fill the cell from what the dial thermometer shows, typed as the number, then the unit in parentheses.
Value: -20 (°F)
